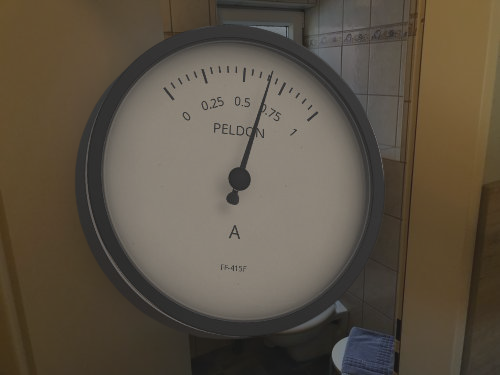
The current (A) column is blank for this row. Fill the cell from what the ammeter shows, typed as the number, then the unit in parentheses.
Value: 0.65 (A)
